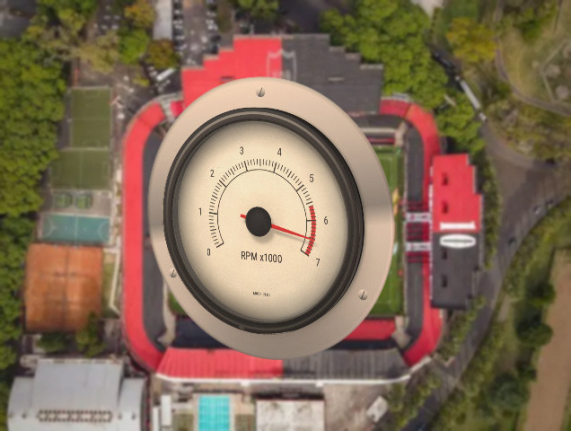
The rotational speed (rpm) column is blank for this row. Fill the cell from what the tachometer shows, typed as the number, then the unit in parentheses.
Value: 6500 (rpm)
